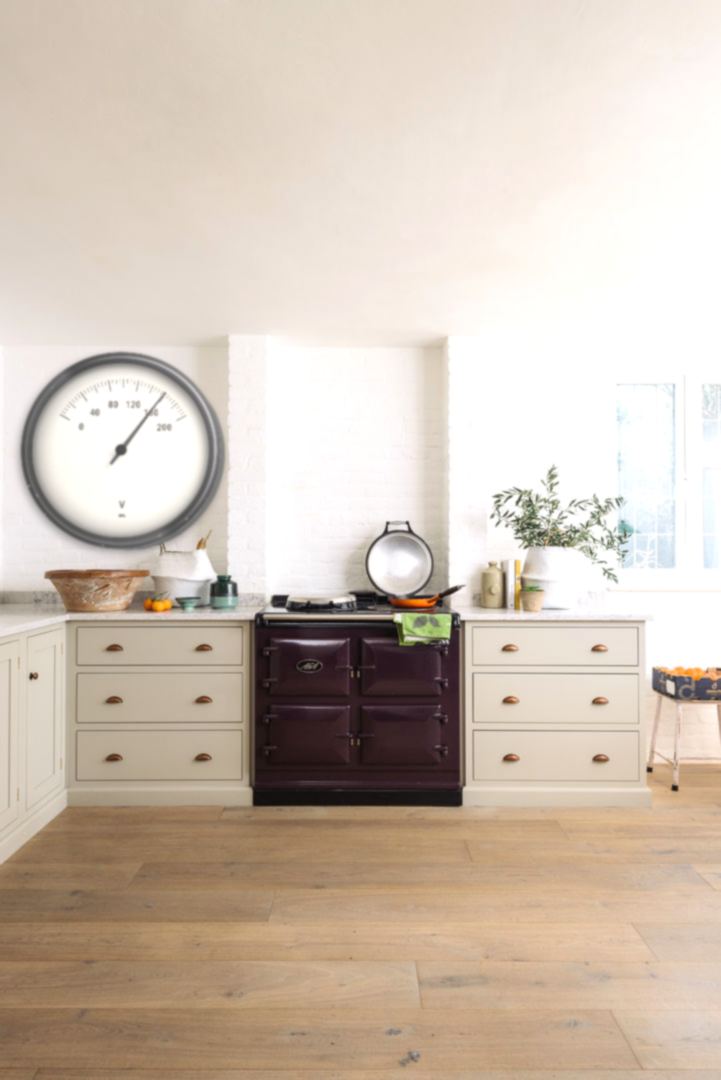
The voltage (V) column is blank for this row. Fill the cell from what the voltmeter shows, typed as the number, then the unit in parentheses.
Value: 160 (V)
